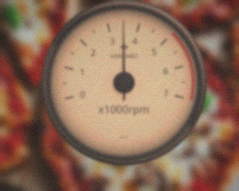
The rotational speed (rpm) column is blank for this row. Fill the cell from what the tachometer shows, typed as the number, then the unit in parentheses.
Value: 3500 (rpm)
